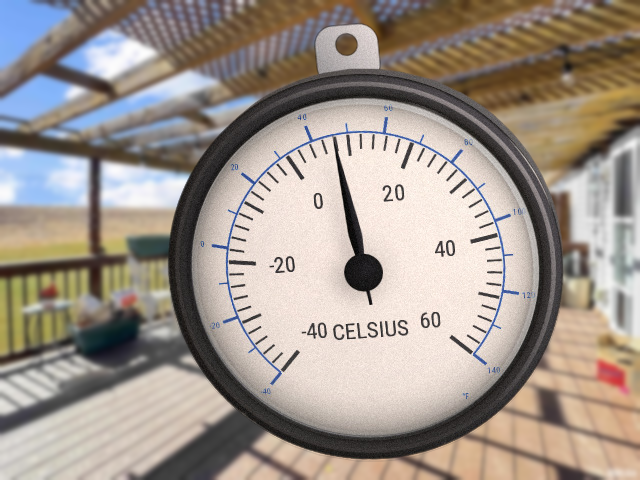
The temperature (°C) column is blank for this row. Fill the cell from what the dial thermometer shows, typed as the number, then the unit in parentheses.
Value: 8 (°C)
